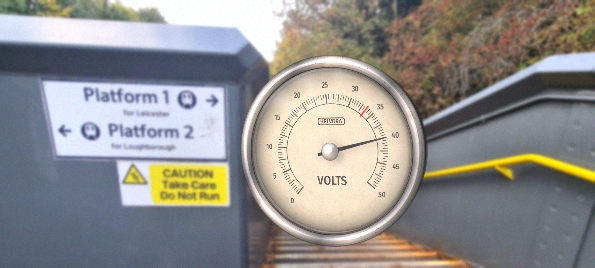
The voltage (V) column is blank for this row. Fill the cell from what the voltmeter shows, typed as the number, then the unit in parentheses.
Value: 40 (V)
